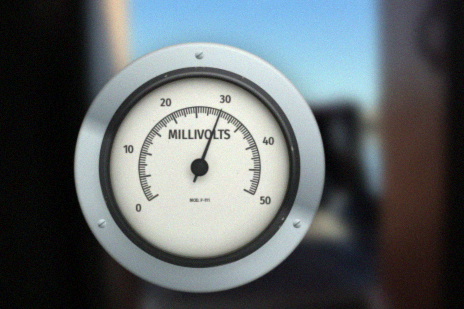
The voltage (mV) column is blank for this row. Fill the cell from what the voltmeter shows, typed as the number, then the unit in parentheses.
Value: 30 (mV)
